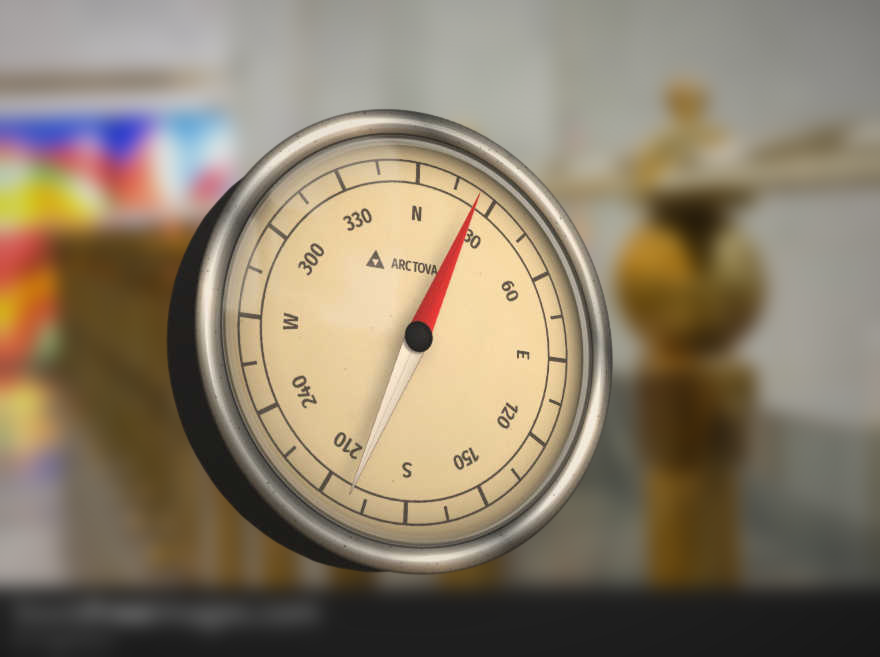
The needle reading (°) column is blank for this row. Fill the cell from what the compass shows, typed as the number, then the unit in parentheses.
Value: 22.5 (°)
